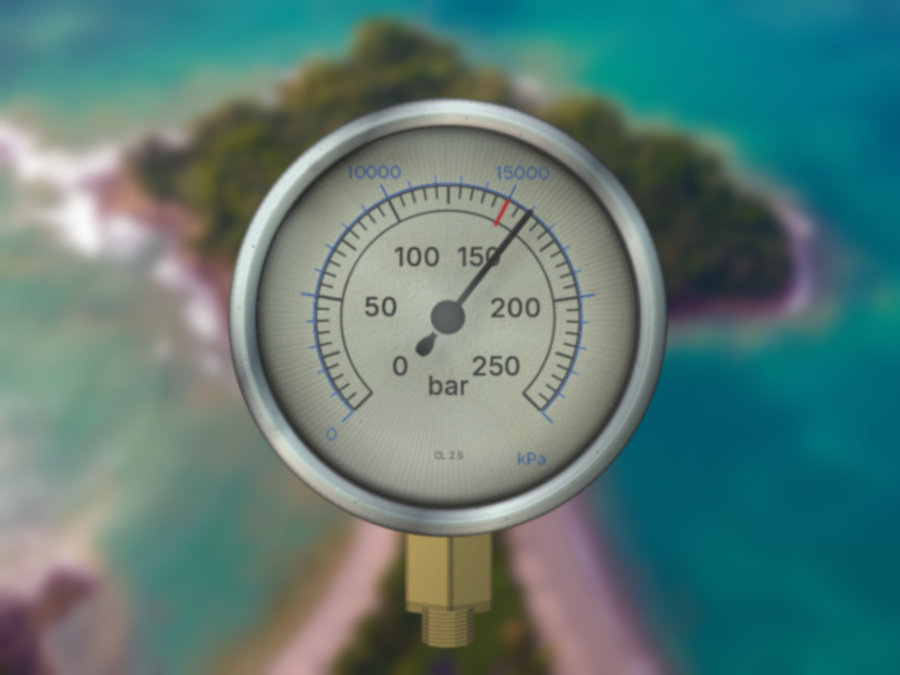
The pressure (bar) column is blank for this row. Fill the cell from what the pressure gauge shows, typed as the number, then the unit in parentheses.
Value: 160 (bar)
